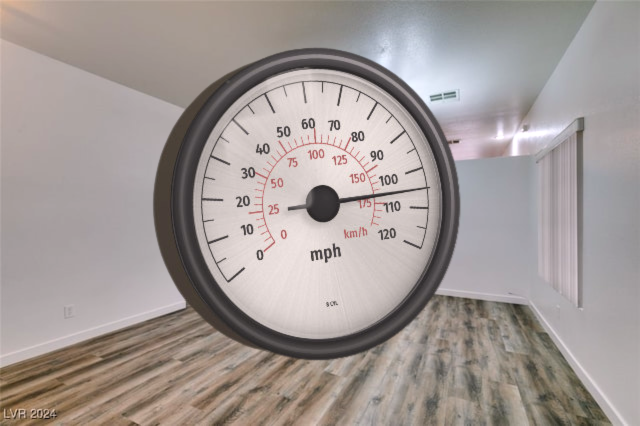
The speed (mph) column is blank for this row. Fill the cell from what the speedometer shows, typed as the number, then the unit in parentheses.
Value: 105 (mph)
